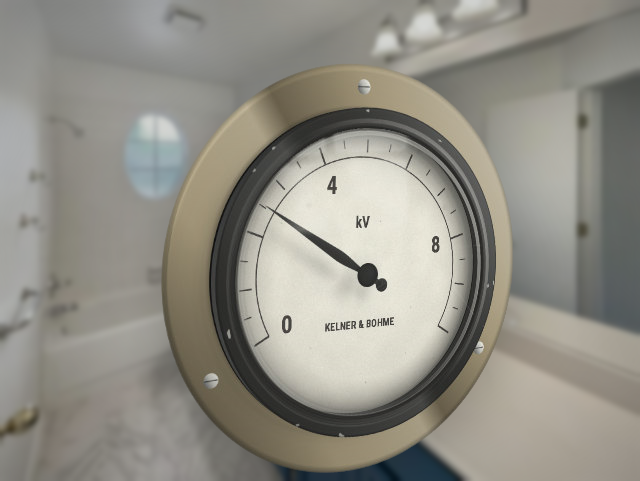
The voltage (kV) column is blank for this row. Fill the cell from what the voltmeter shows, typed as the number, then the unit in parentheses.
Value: 2.5 (kV)
